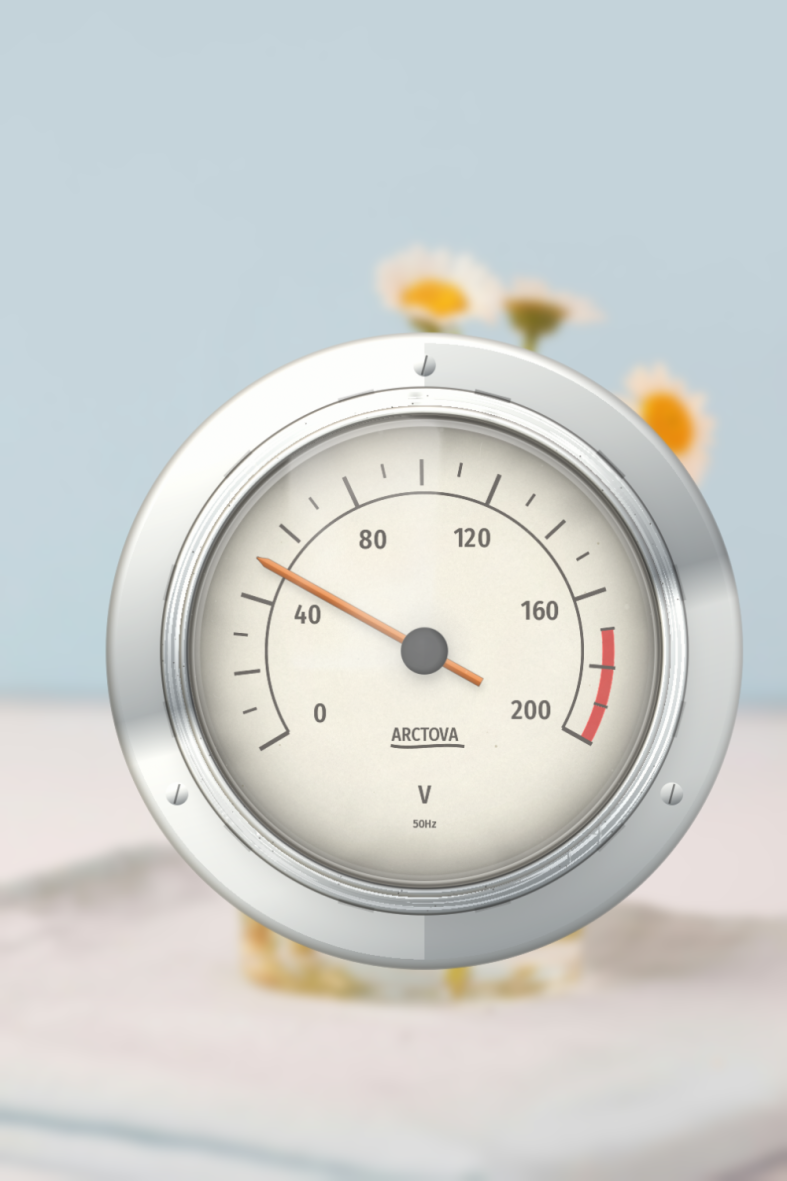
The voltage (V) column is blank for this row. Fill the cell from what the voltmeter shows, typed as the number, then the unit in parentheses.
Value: 50 (V)
